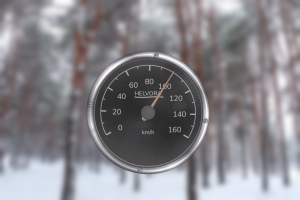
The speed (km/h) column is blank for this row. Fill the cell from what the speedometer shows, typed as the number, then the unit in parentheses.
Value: 100 (km/h)
